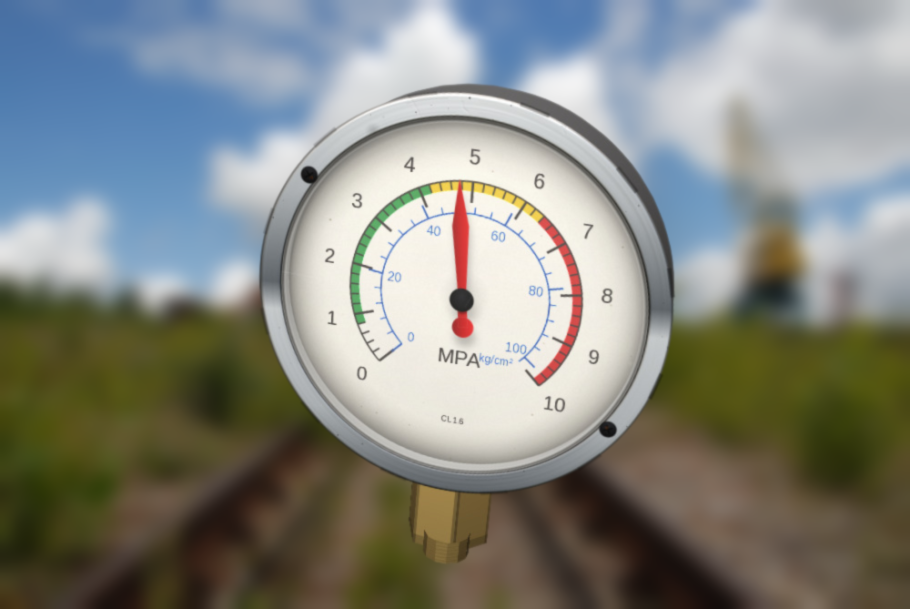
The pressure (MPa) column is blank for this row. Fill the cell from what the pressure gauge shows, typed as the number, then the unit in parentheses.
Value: 4.8 (MPa)
